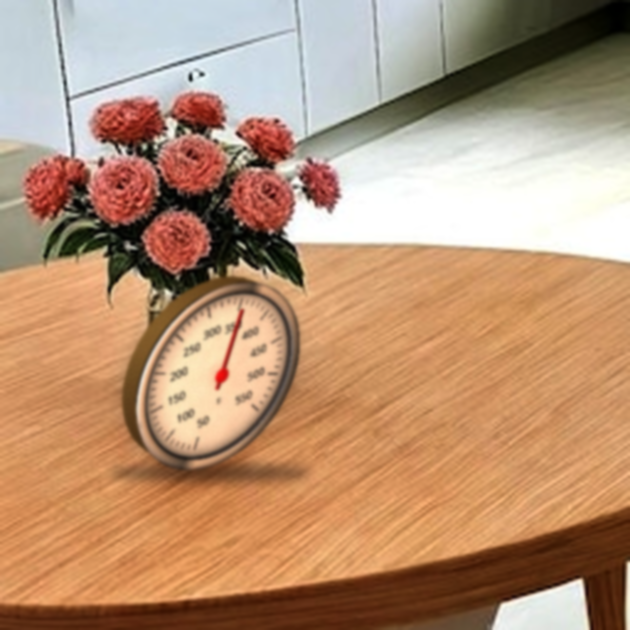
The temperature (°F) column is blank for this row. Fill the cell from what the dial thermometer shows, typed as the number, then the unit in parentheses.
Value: 350 (°F)
